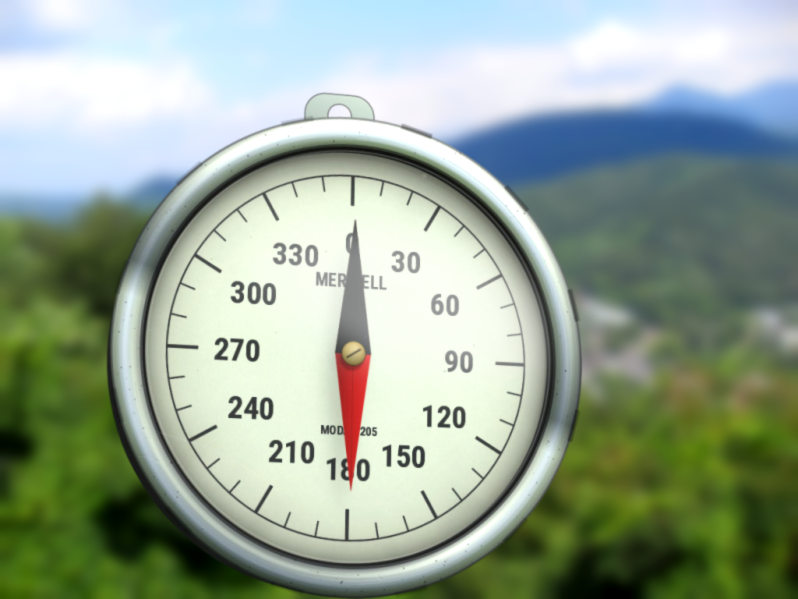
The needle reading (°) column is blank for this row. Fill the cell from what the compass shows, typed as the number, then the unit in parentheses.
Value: 180 (°)
